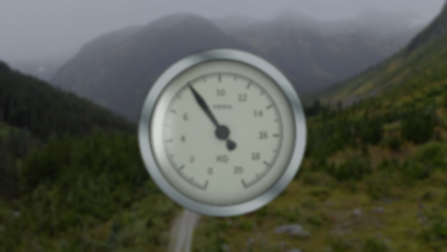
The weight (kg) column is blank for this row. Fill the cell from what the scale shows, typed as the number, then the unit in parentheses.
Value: 8 (kg)
